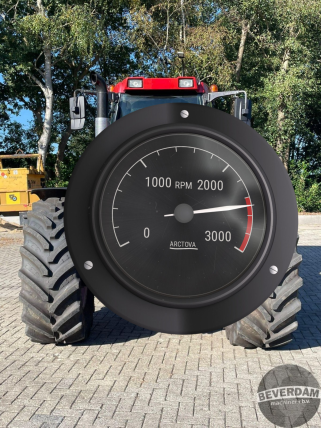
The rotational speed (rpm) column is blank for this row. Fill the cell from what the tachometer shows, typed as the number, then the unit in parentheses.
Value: 2500 (rpm)
